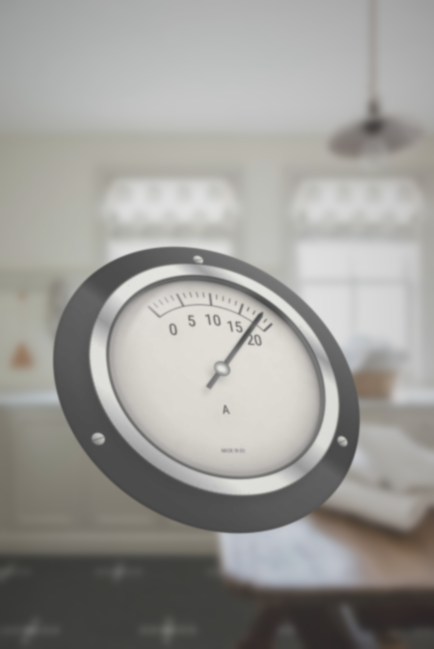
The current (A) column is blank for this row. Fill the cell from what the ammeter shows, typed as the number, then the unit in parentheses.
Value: 18 (A)
